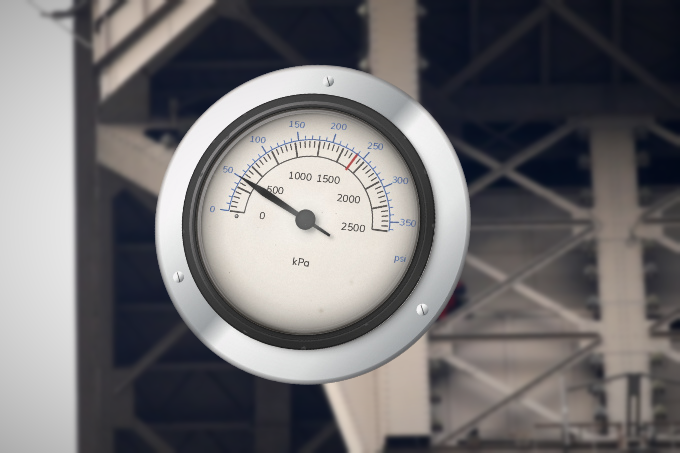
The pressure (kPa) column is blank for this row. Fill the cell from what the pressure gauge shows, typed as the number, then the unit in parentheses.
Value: 350 (kPa)
